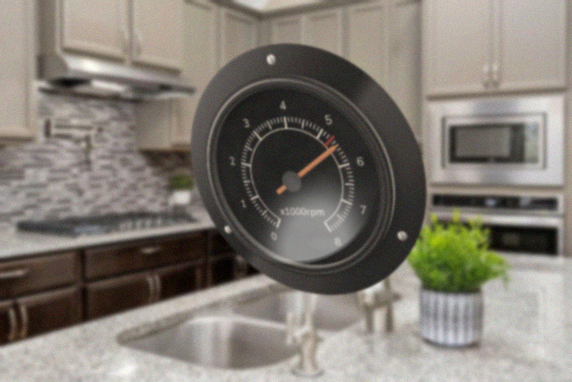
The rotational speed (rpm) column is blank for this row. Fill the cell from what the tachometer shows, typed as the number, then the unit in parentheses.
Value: 5500 (rpm)
